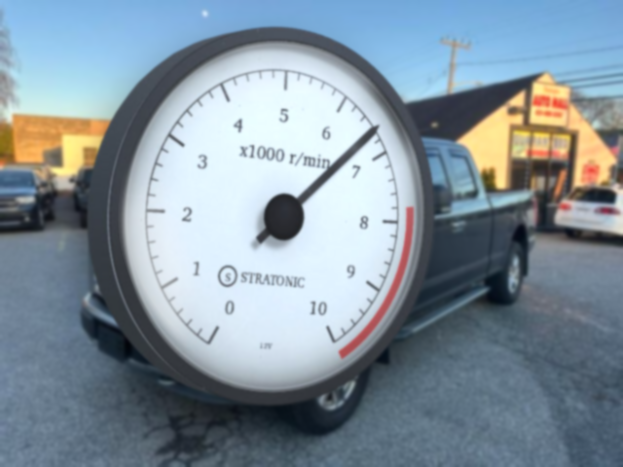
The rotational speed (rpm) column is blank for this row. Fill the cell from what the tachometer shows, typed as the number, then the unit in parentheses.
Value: 6600 (rpm)
